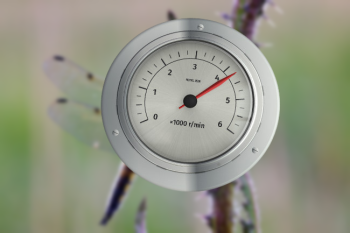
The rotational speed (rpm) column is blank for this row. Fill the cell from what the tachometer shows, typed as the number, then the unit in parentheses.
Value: 4250 (rpm)
